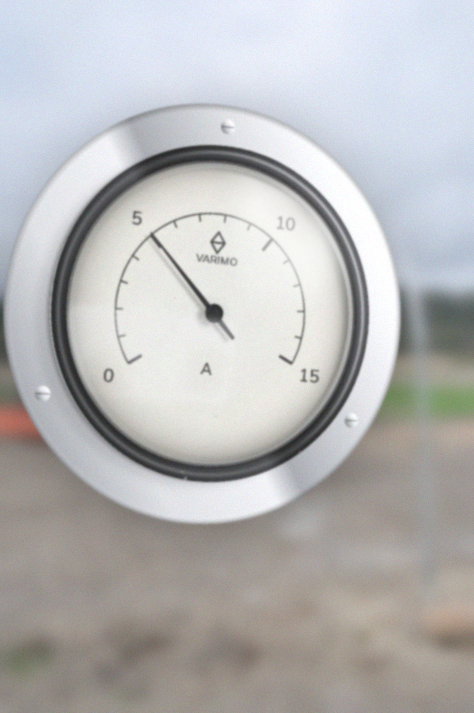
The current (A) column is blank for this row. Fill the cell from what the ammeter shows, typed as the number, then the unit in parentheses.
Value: 5 (A)
